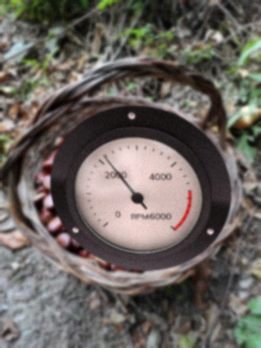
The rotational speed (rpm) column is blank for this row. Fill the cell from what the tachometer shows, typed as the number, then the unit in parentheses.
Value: 2200 (rpm)
